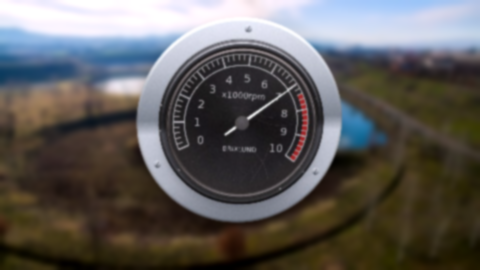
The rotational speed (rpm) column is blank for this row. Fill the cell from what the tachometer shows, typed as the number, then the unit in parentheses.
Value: 7000 (rpm)
